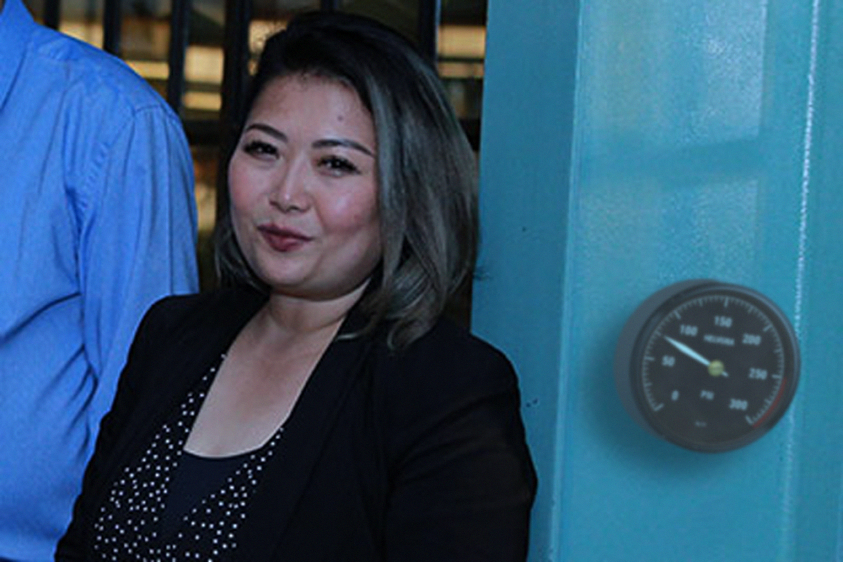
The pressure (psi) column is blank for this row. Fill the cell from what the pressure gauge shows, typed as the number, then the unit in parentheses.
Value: 75 (psi)
